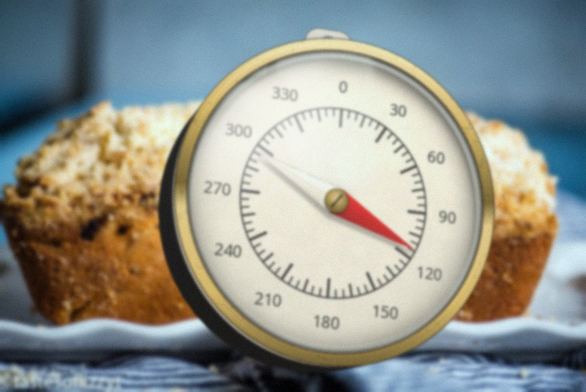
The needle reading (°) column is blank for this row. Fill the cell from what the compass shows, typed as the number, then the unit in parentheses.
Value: 115 (°)
